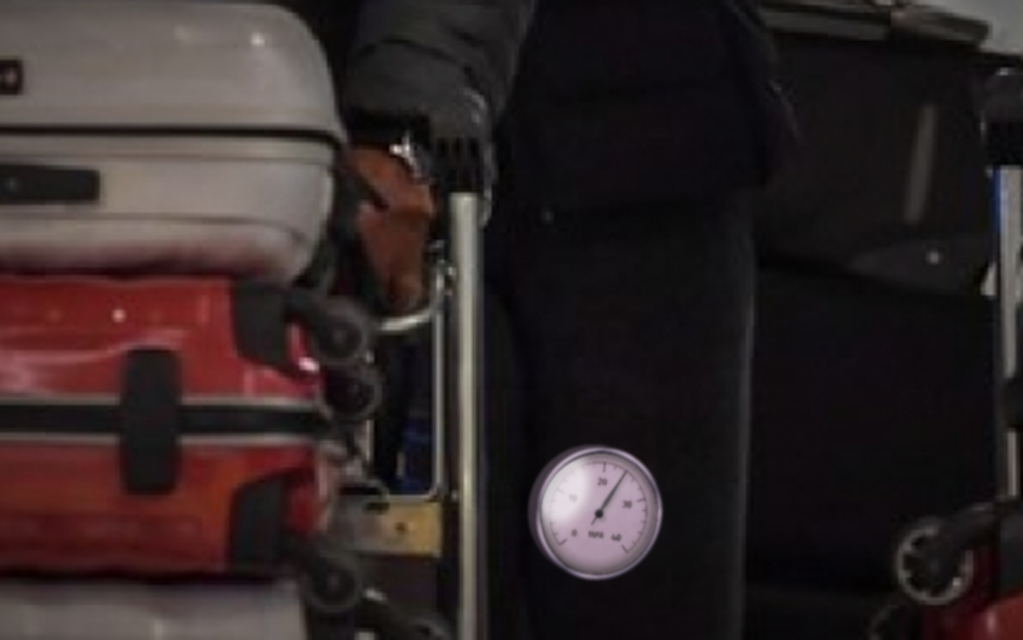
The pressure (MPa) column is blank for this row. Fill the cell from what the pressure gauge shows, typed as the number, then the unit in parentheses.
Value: 24 (MPa)
